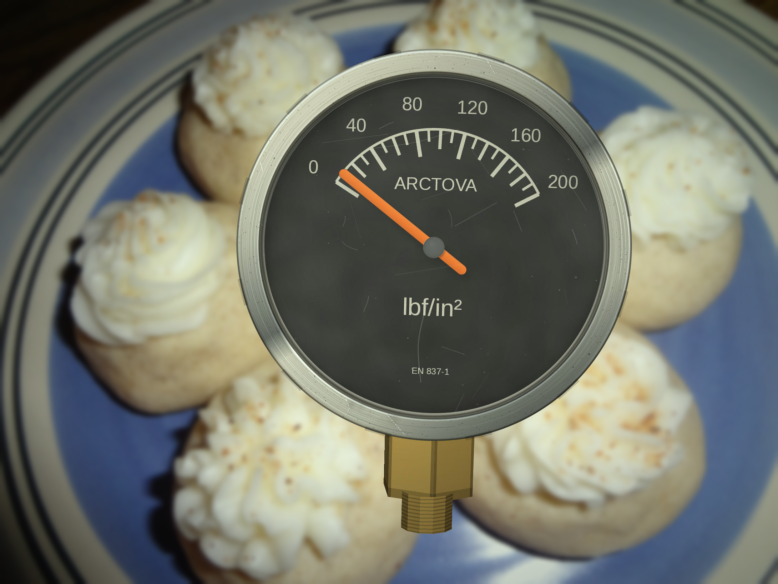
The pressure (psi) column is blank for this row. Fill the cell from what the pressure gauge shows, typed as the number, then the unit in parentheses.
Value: 10 (psi)
